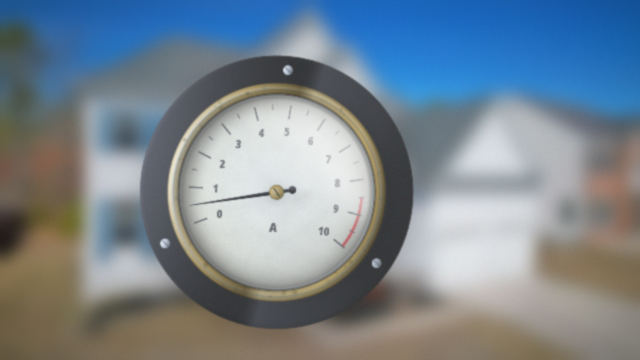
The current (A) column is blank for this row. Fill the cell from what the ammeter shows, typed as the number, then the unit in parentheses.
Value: 0.5 (A)
